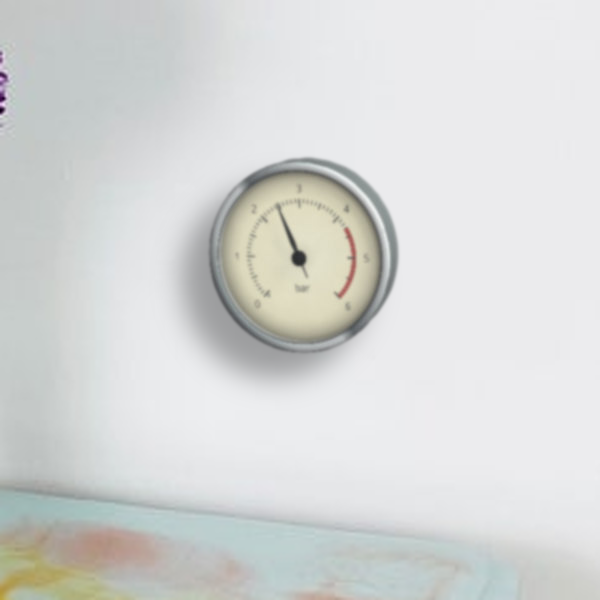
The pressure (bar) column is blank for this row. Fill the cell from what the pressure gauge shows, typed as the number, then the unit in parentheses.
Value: 2.5 (bar)
